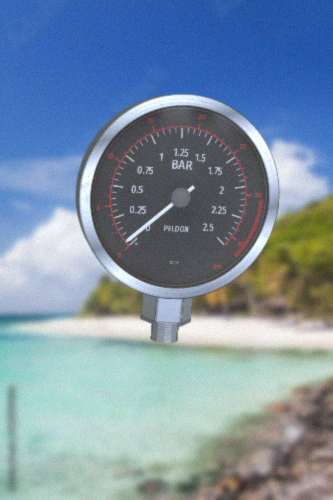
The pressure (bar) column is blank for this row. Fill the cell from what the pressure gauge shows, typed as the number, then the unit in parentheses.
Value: 0.05 (bar)
